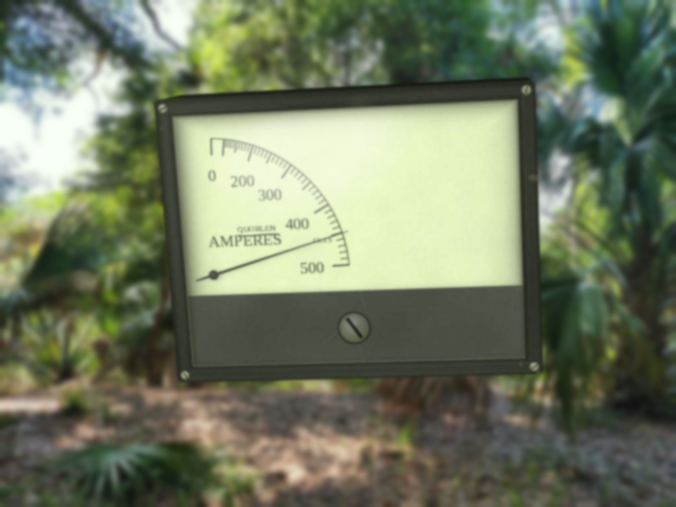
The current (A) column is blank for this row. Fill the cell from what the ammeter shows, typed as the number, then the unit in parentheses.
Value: 450 (A)
